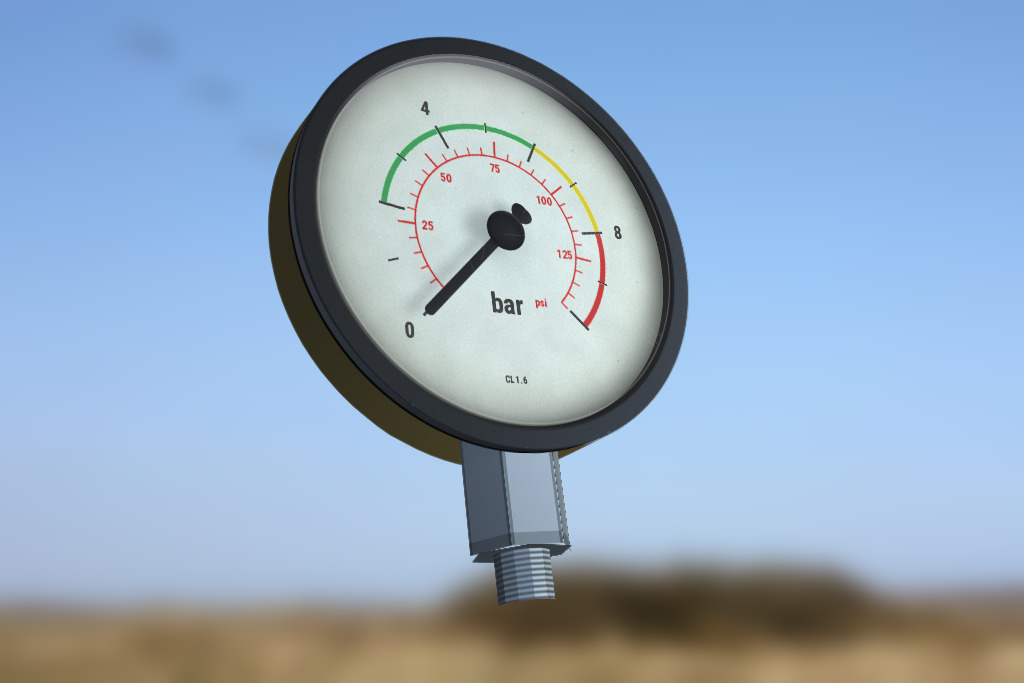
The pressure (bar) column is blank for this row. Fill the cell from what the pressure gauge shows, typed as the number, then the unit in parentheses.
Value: 0 (bar)
